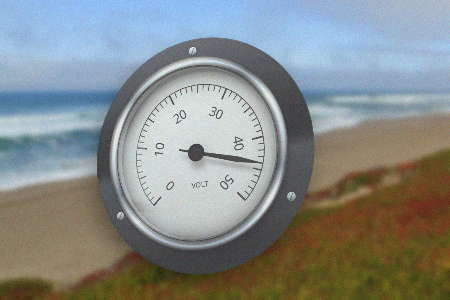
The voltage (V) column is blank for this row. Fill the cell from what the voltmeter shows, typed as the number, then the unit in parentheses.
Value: 44 (V)
